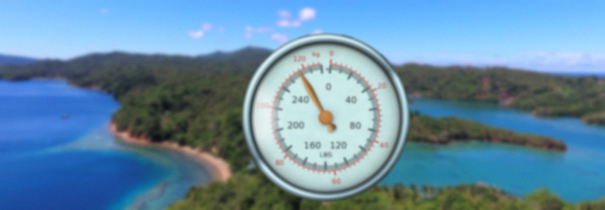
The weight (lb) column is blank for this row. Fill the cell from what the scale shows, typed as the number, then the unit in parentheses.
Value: 260 (lb)
